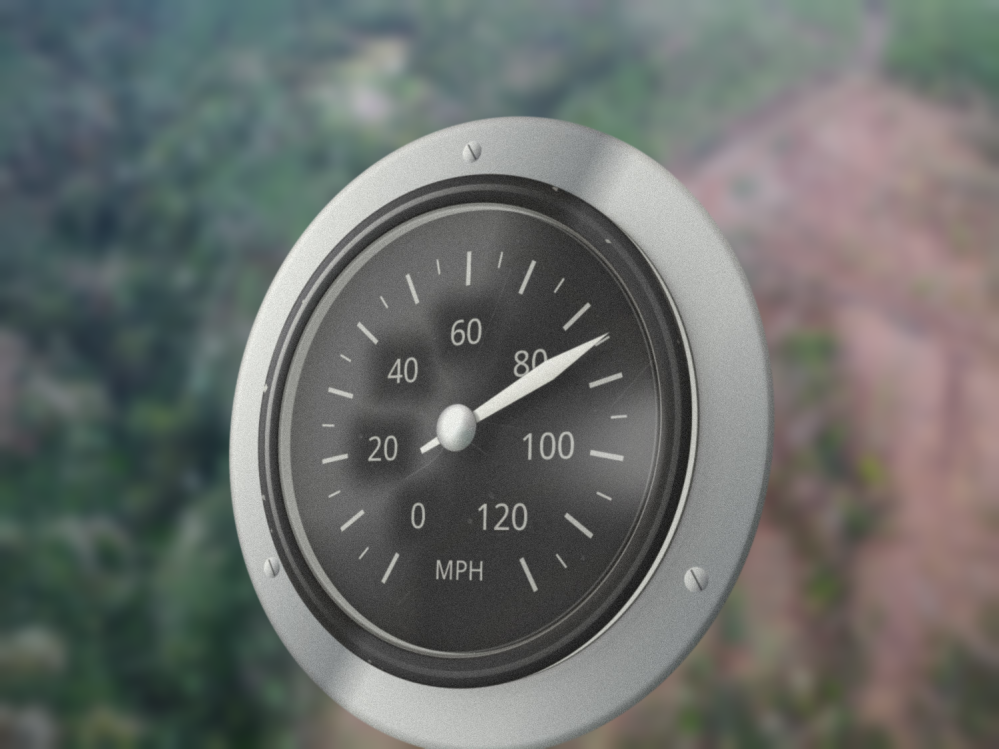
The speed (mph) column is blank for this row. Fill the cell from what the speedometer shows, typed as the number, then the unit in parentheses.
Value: 85 (mph)
